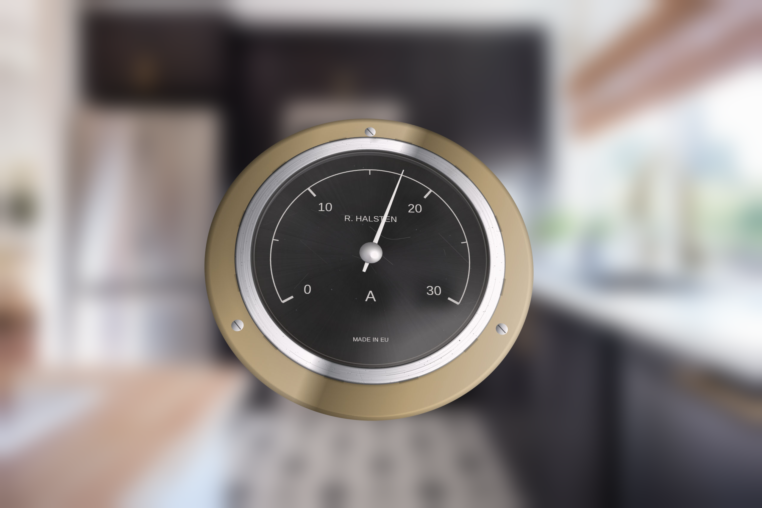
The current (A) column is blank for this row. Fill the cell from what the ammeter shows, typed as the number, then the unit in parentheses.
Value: 17.5 (A)
